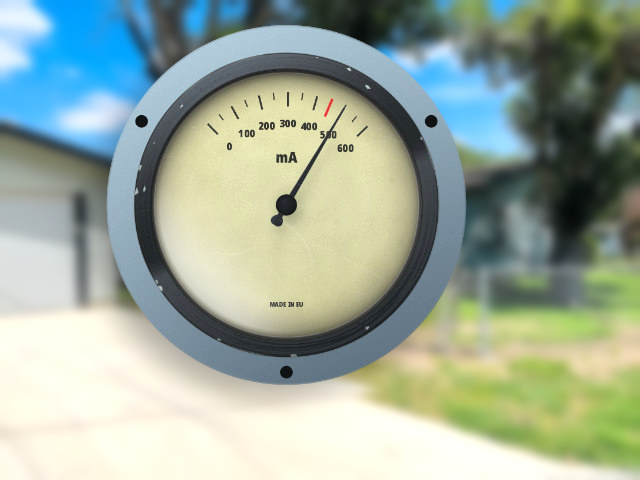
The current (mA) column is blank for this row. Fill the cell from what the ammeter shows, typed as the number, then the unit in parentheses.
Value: 500 (mA)
